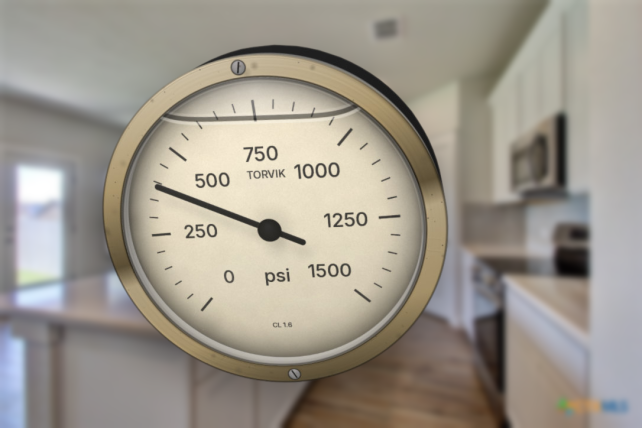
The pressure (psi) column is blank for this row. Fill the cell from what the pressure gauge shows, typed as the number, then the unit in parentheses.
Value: 400 (psi)
